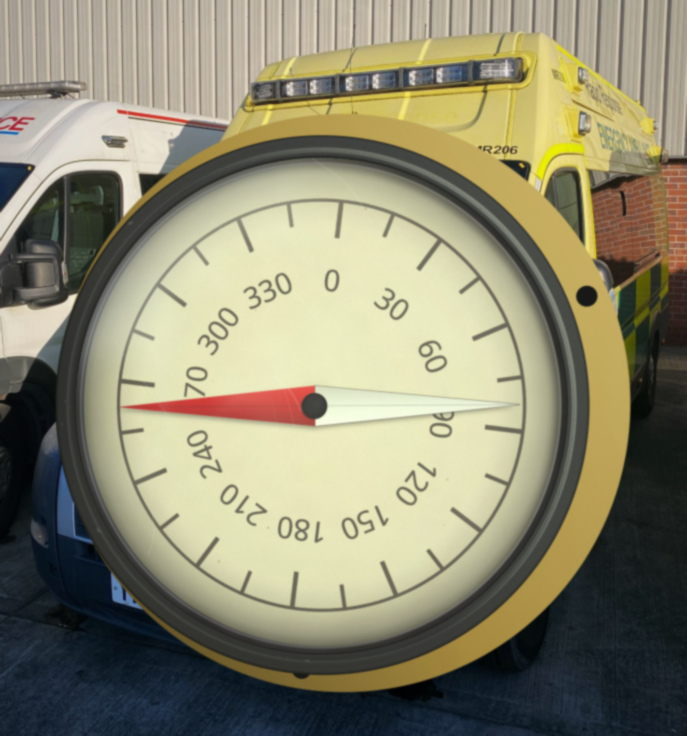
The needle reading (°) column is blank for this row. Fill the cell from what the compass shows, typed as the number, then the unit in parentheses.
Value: 262.5 (°)
